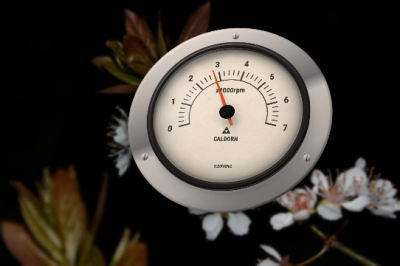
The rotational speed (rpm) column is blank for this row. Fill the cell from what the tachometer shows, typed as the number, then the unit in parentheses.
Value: 2800 (rpm)
